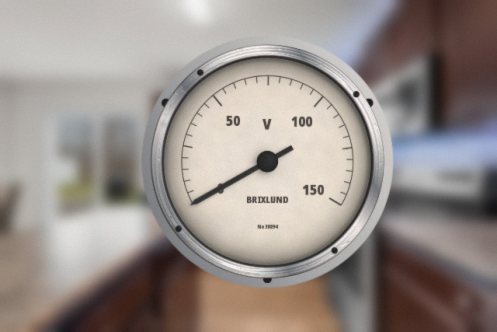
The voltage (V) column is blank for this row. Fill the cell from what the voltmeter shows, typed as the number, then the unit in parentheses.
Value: 0 (V)
